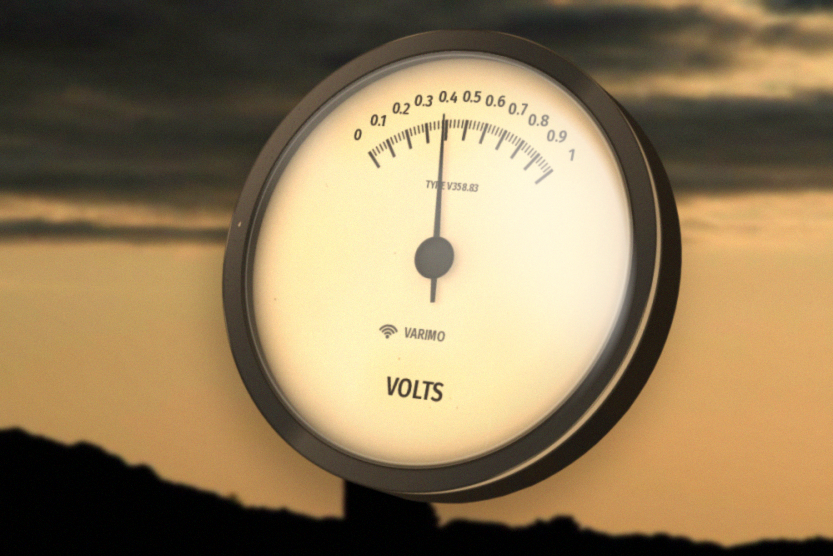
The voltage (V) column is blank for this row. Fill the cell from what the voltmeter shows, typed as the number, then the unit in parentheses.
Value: 0.4 (V)
